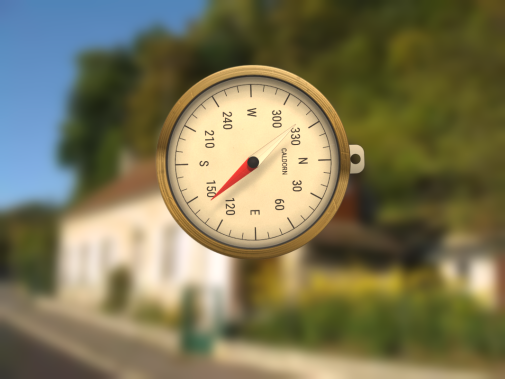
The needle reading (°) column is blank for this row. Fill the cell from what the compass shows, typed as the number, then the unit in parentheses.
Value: 140 (°)
